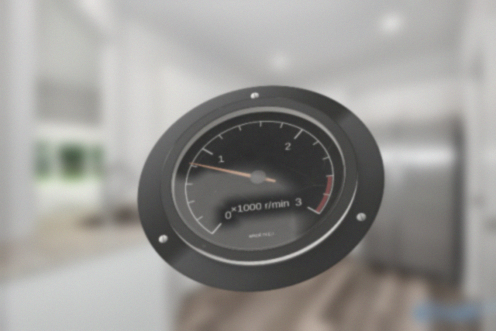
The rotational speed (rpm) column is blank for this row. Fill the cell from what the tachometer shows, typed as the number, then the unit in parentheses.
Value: 800 (rpm)
